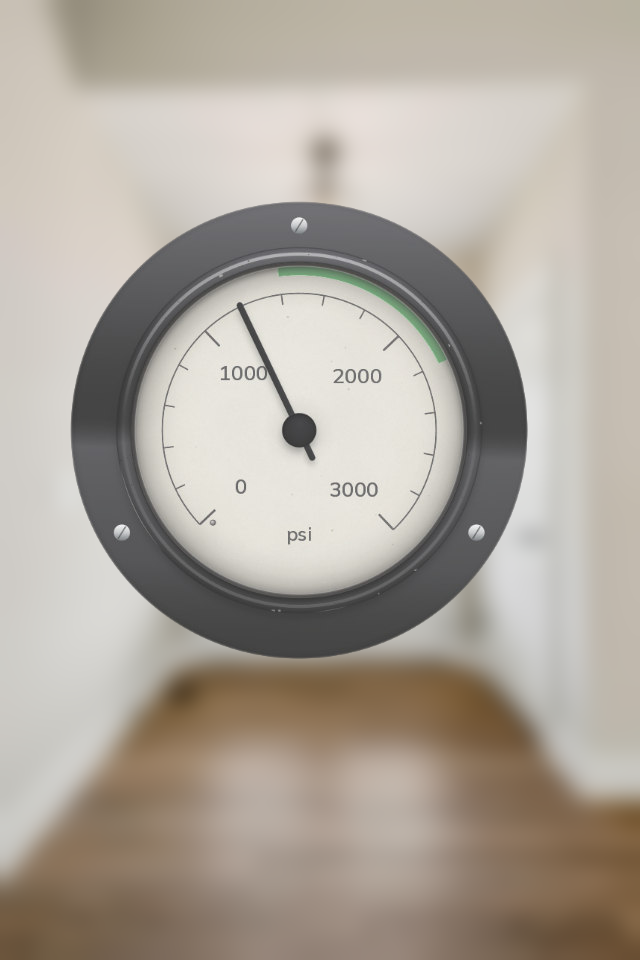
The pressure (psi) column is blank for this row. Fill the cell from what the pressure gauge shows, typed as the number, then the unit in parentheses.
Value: 1200 (psi)
